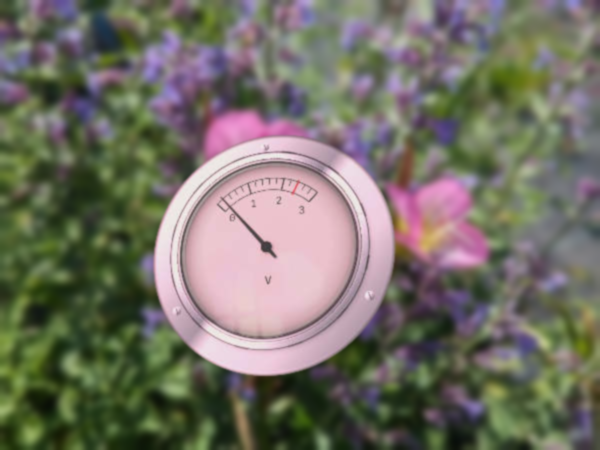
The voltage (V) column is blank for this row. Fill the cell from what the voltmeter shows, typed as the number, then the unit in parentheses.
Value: 0.2 (V)
